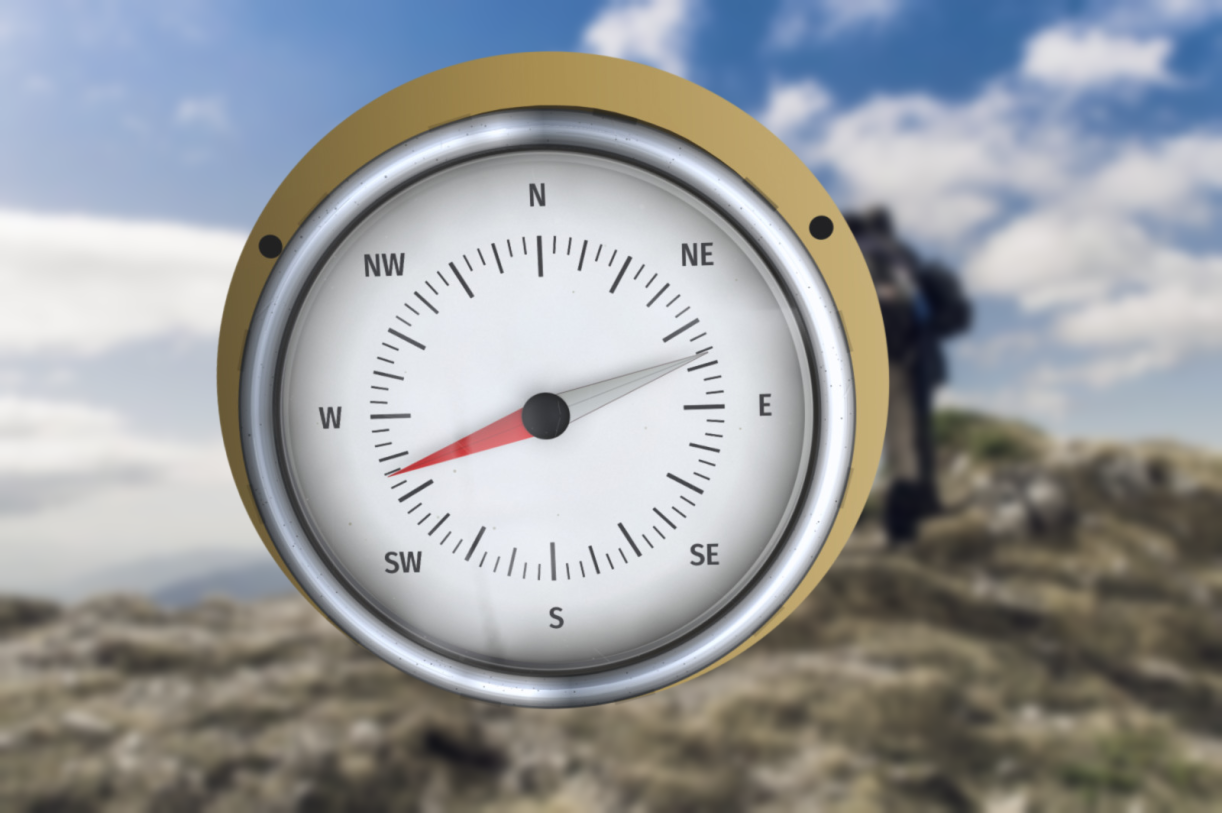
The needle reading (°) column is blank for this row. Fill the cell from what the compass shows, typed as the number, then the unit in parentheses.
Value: 250 (°)
